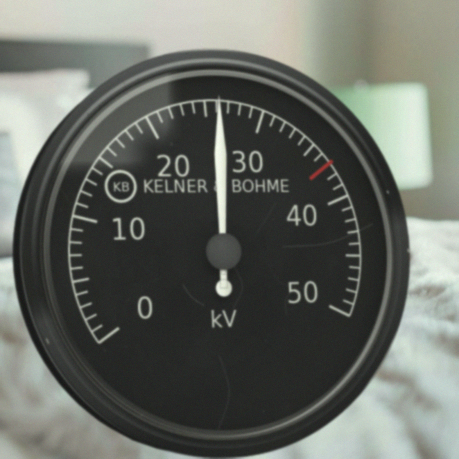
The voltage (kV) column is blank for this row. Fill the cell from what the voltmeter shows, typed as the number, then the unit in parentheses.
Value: 26 (kV)
